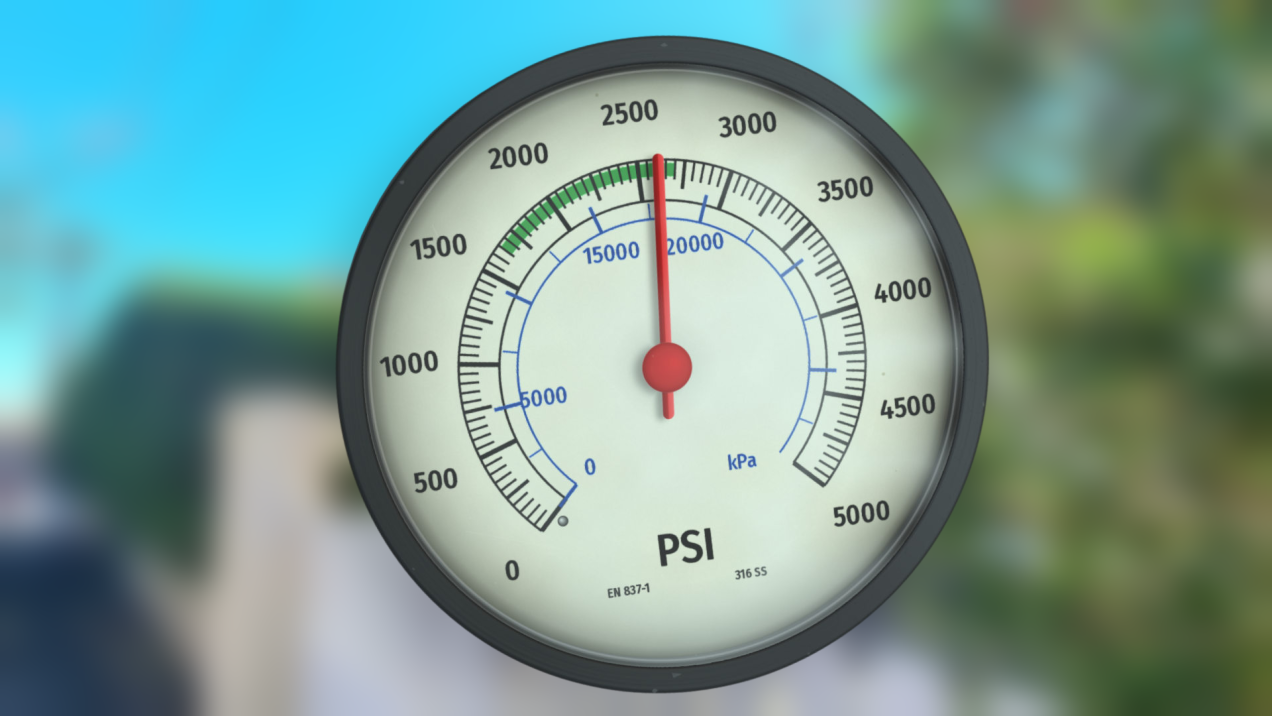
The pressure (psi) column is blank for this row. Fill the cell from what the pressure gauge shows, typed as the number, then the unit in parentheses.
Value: 2600 (psi)
